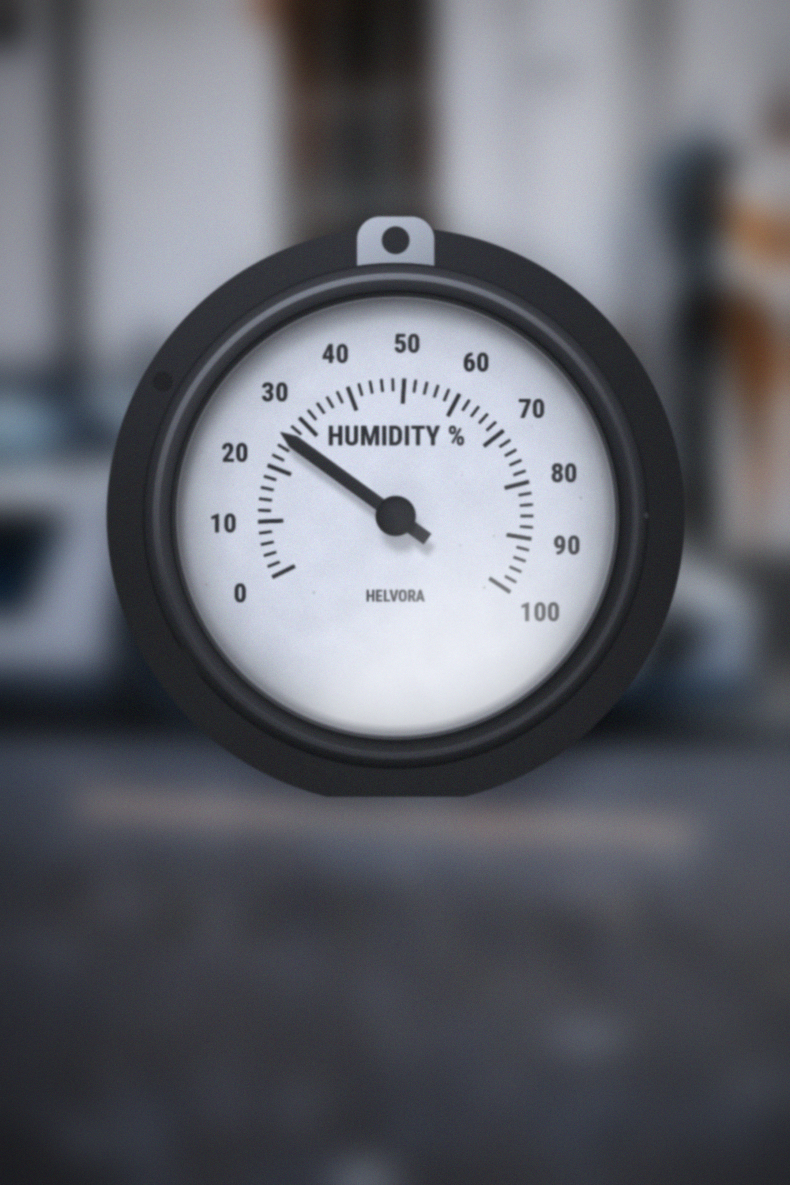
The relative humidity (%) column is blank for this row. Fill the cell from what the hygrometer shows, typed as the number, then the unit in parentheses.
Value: 26 (%)
